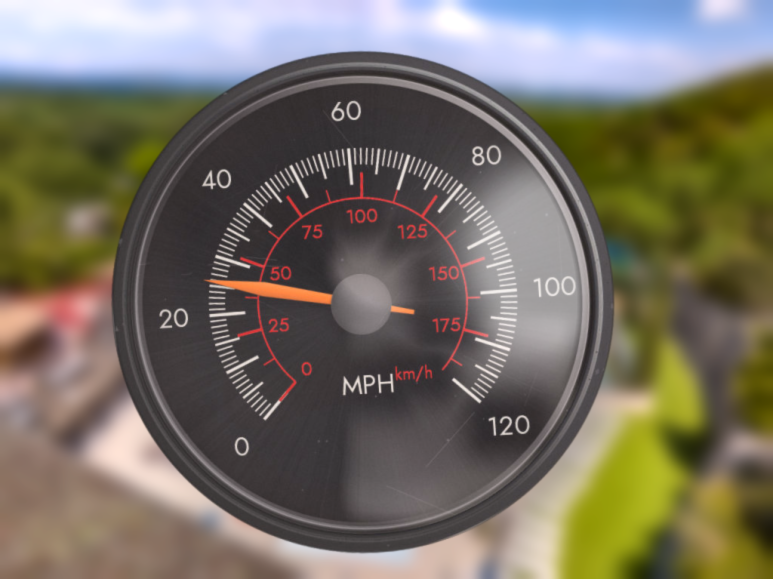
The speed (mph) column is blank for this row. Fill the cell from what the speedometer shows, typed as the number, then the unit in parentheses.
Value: 26 (mph)
